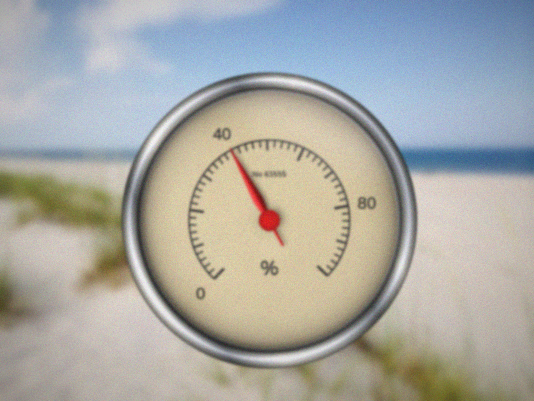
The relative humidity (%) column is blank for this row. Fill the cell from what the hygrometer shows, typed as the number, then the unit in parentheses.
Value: 40 (%)
